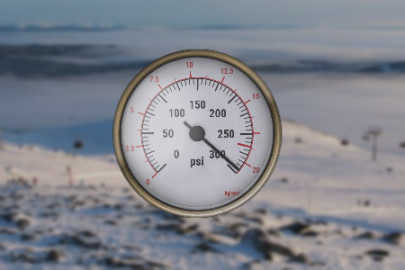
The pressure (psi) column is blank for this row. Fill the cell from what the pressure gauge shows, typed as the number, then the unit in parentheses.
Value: 295 (psi)
